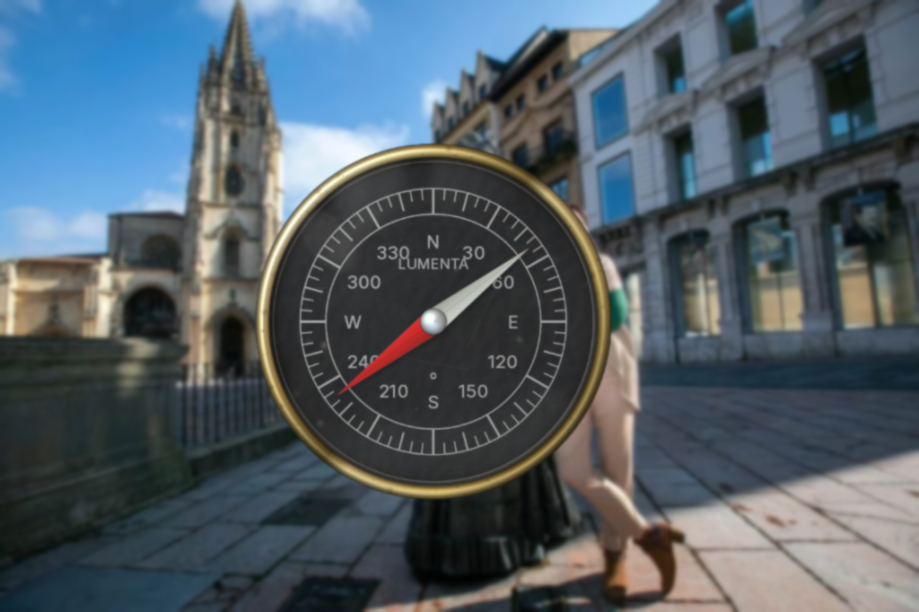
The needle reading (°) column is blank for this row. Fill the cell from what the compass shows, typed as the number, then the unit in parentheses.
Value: 232.5 (°)
